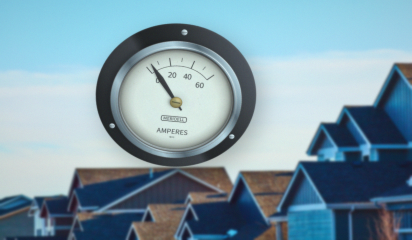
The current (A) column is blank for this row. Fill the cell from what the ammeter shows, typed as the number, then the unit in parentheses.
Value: 5 (A)
